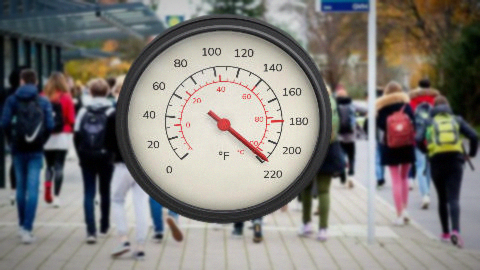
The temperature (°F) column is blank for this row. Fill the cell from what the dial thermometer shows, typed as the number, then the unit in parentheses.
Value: 215 (°F)
